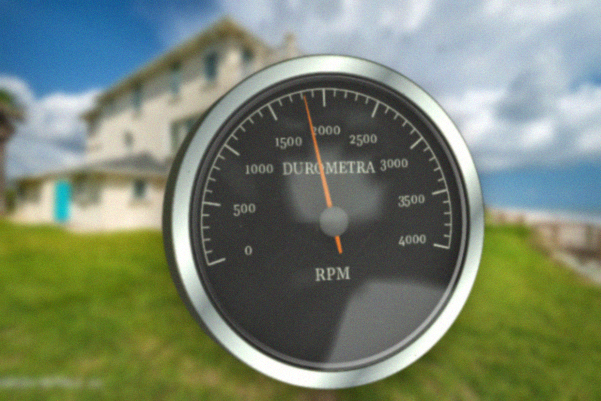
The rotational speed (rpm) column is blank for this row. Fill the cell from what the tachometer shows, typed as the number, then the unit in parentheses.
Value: 1800 (rpm)
